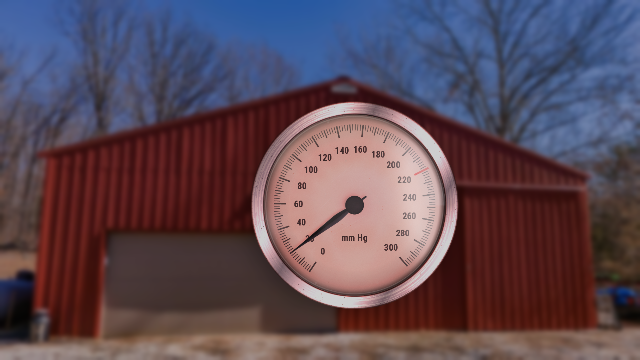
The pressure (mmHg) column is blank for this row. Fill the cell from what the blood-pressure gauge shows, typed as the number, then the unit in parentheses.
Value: 20 (mmHg)
